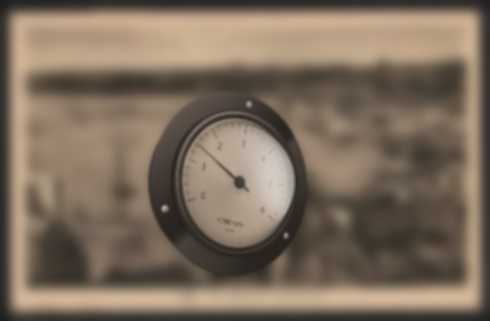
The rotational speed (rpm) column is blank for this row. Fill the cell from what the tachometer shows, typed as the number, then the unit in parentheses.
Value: 1400 (rpm)
